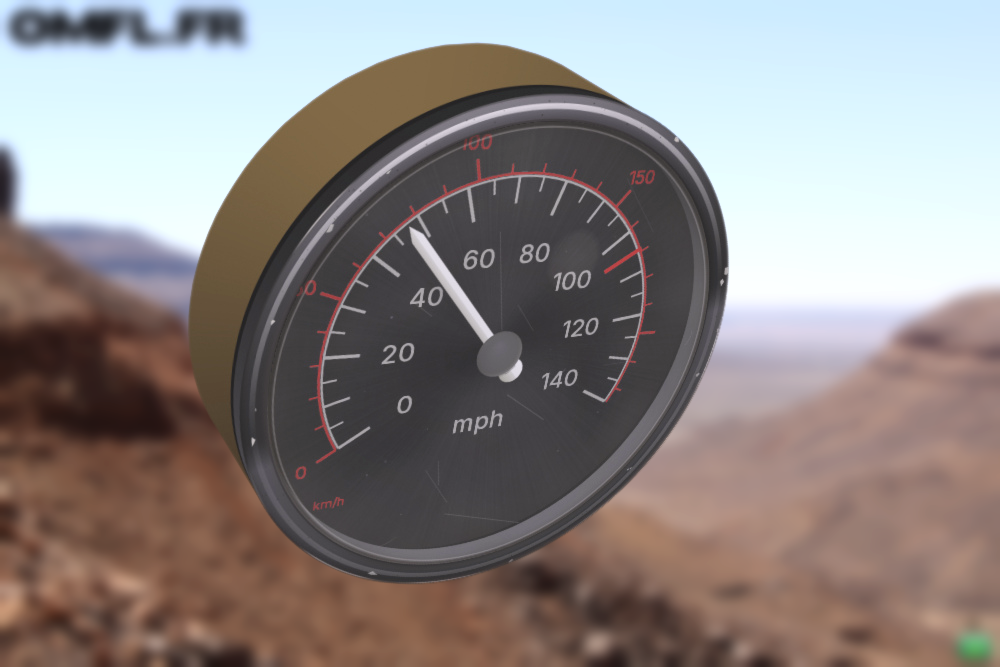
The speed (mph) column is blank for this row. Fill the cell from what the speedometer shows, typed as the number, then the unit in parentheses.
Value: 47.5 (mph)
